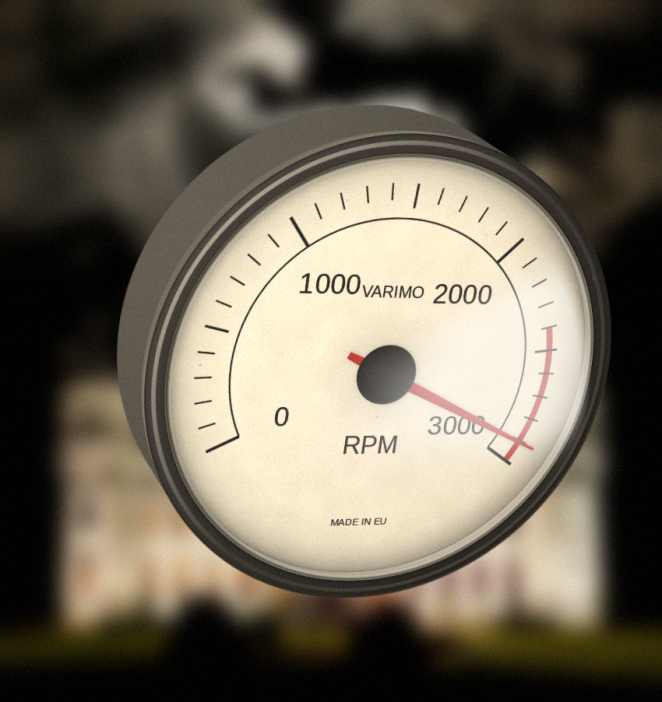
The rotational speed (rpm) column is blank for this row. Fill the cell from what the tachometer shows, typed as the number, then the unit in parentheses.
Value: 2900 (rpm)
